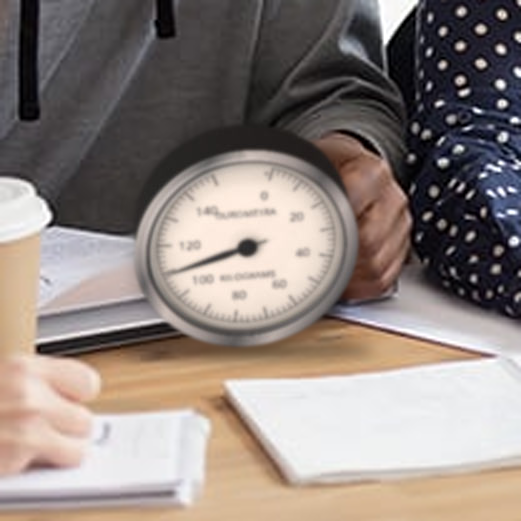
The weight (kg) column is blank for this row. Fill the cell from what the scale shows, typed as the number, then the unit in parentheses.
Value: 110 (kg)
